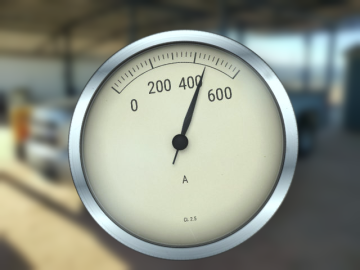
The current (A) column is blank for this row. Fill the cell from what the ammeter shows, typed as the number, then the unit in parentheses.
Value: 460 (A)
